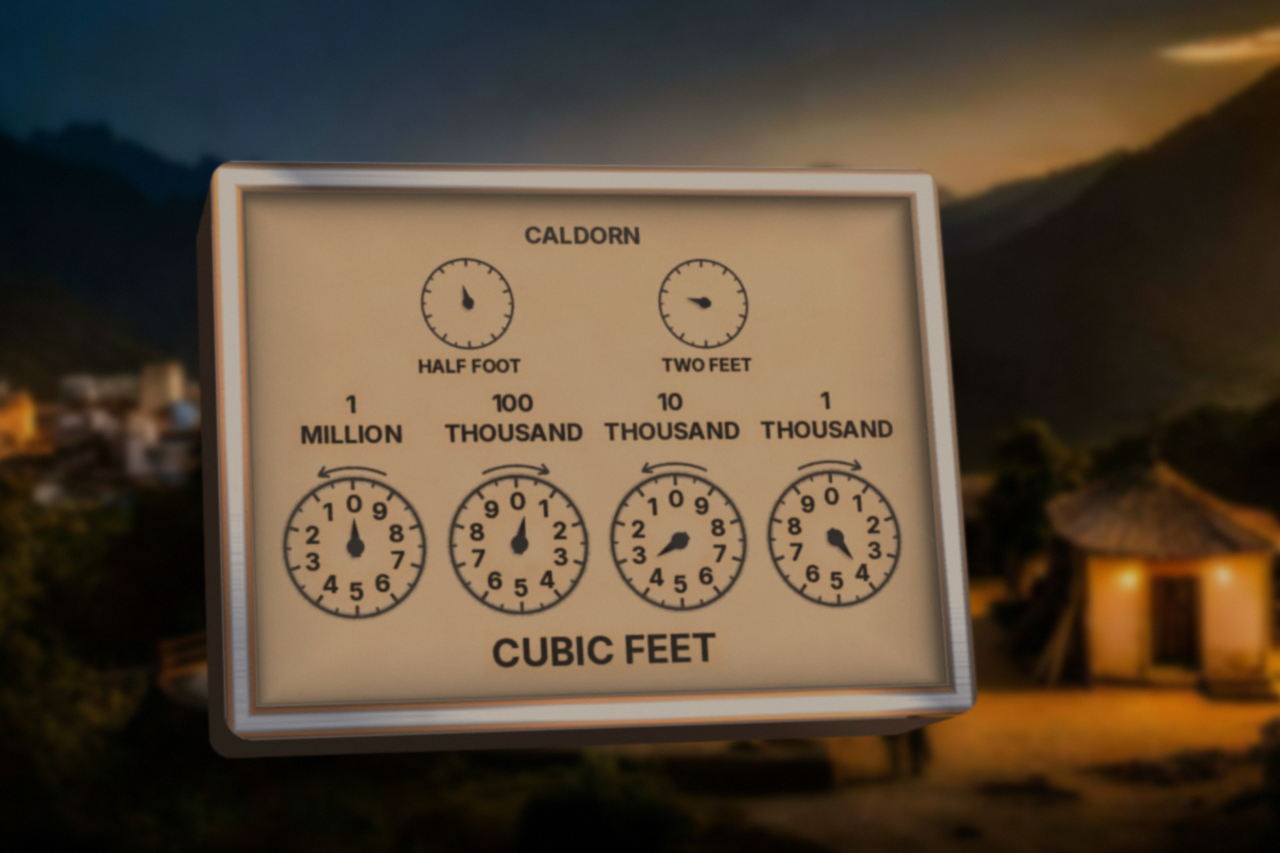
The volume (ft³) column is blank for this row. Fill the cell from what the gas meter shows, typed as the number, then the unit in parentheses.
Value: 3400 (ft³)
